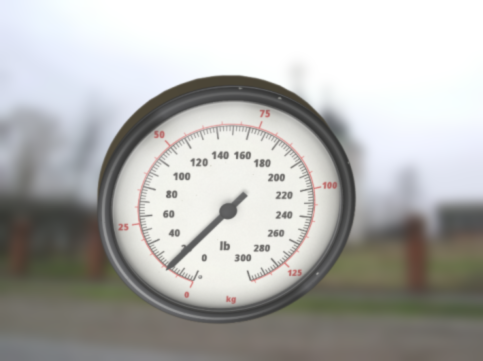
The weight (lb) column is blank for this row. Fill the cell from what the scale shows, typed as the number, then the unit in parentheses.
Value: 20 (lb)
